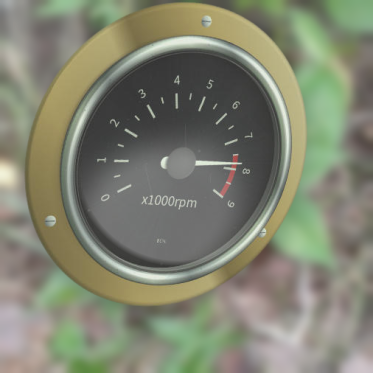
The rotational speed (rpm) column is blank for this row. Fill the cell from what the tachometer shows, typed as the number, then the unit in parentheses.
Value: 7750 (rpm)
